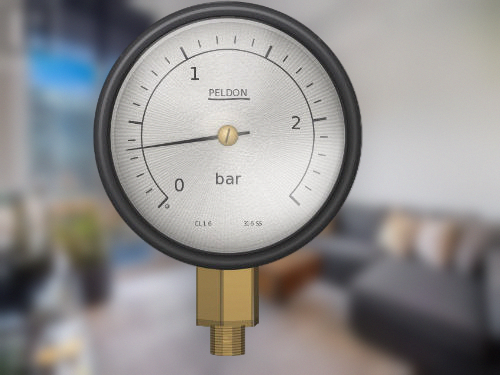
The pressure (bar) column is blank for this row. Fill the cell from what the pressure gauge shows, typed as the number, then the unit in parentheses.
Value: 0.35 (bar)
